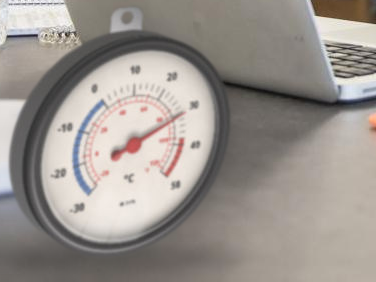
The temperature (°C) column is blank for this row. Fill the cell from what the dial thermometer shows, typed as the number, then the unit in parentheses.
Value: 30 (°C)
